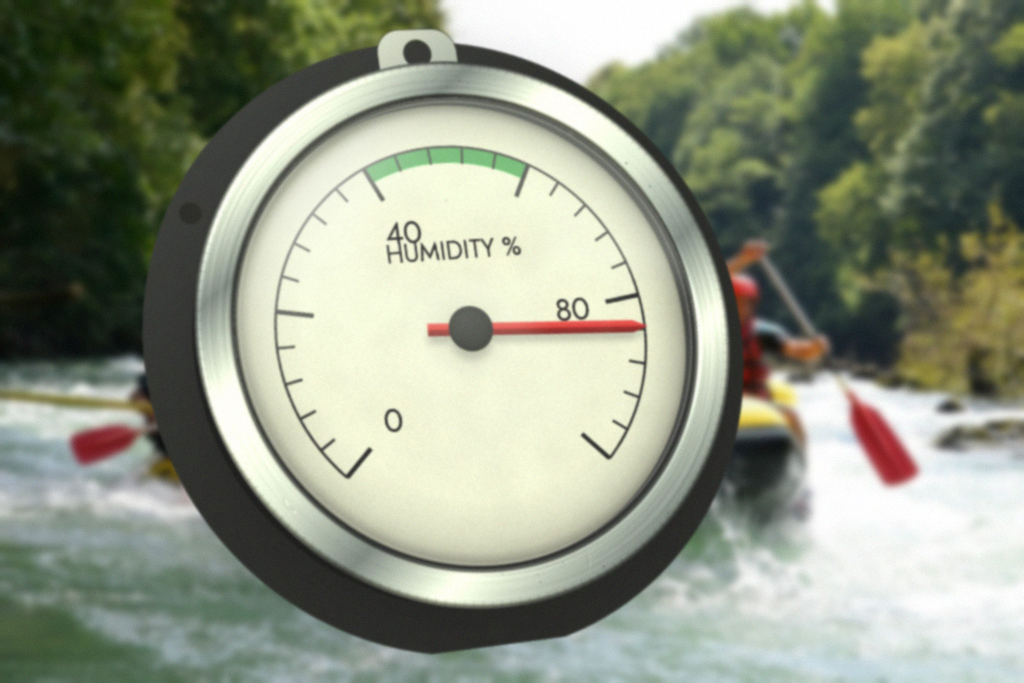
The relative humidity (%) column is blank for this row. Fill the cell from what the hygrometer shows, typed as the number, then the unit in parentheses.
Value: 84 (%)
